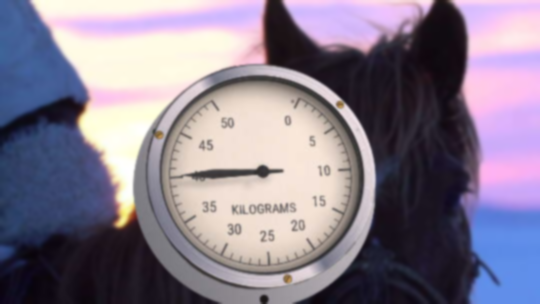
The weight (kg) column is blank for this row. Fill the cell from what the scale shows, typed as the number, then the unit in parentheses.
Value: 40 (kg)
